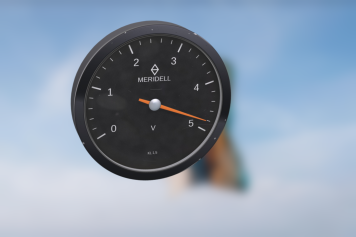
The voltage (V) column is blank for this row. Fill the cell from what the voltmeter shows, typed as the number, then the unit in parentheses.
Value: 4.8 (V)
